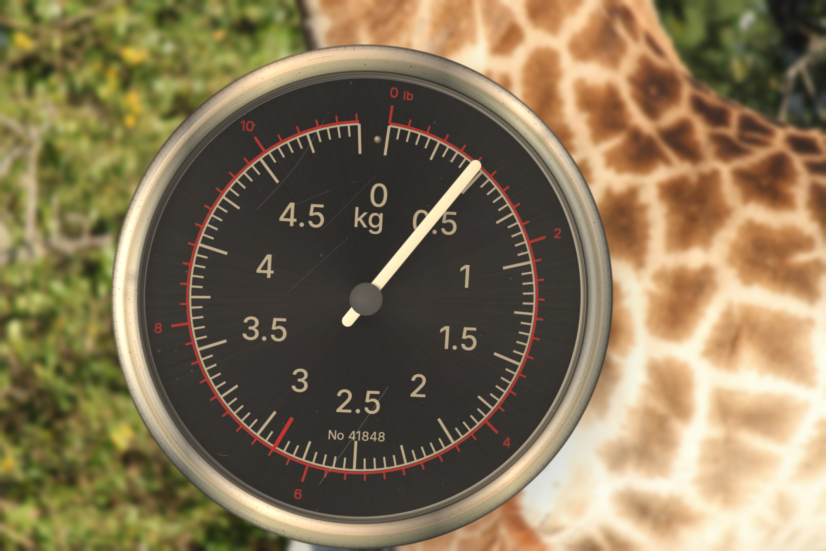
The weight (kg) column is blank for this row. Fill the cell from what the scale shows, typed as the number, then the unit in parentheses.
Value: 0.45 (kg)
